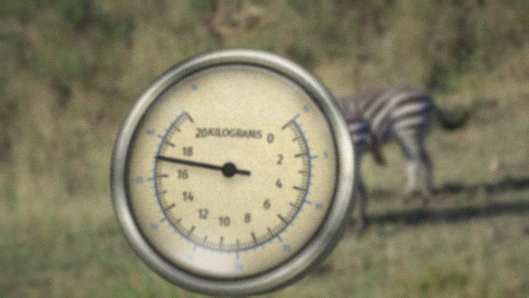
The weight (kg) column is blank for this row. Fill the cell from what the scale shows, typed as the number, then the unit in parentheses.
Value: 17 (kg)
